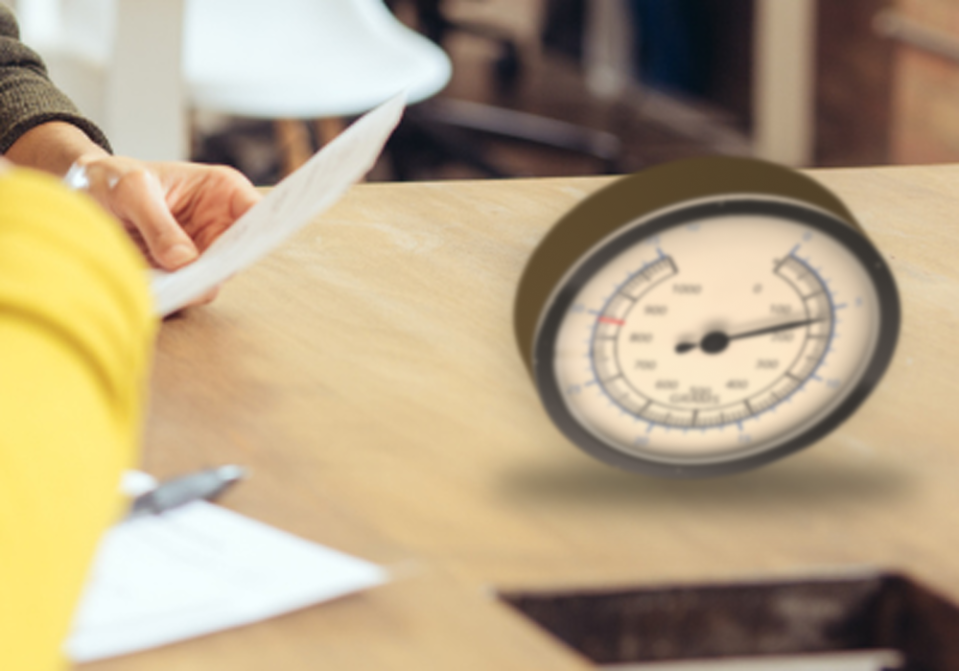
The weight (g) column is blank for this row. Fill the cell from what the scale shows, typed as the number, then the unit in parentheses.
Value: 150 (g)
